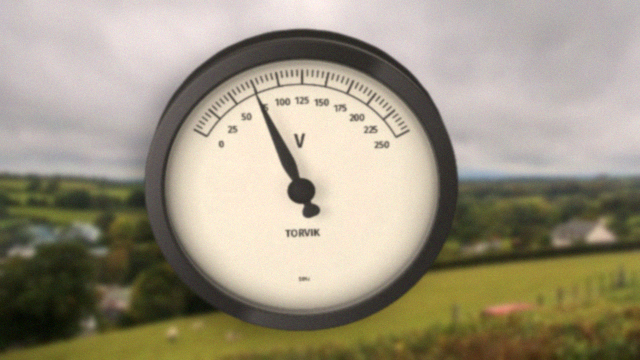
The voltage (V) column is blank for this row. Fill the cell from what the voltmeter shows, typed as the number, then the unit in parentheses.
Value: 75 (V)
